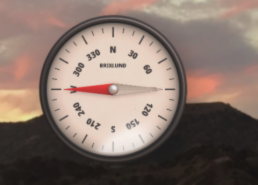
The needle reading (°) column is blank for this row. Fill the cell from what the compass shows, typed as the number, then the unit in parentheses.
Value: 270 (°)
